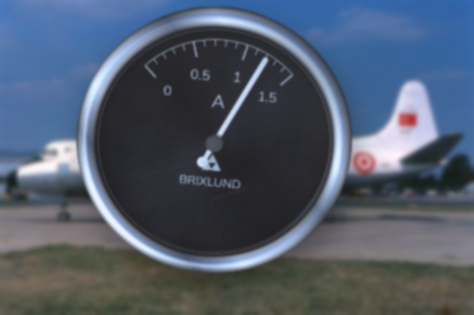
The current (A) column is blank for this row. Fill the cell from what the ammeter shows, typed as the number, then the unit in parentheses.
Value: 1.2 (A)
